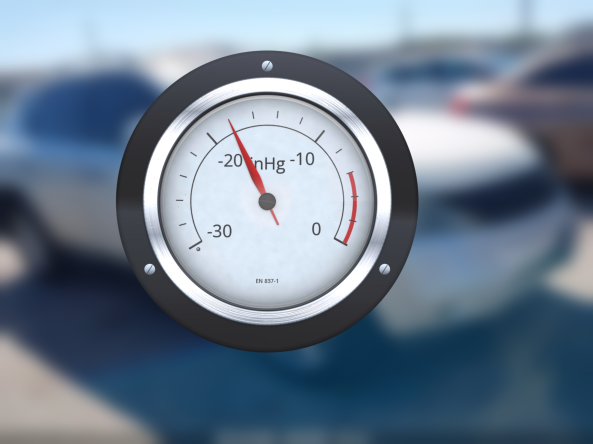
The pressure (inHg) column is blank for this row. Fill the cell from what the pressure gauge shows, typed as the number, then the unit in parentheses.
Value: -18 (inHg)
